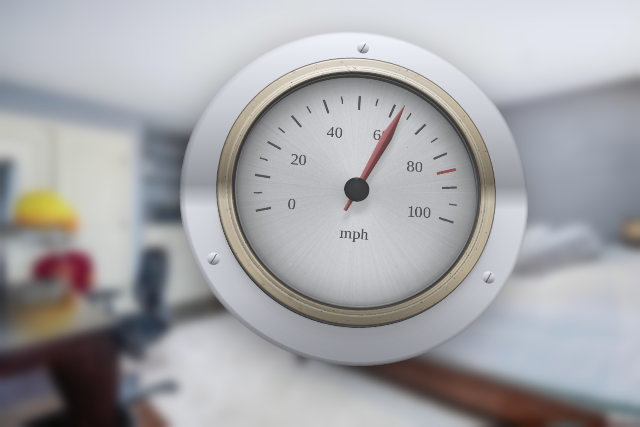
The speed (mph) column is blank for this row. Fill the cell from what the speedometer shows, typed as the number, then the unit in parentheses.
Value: 62.5 (mph)
